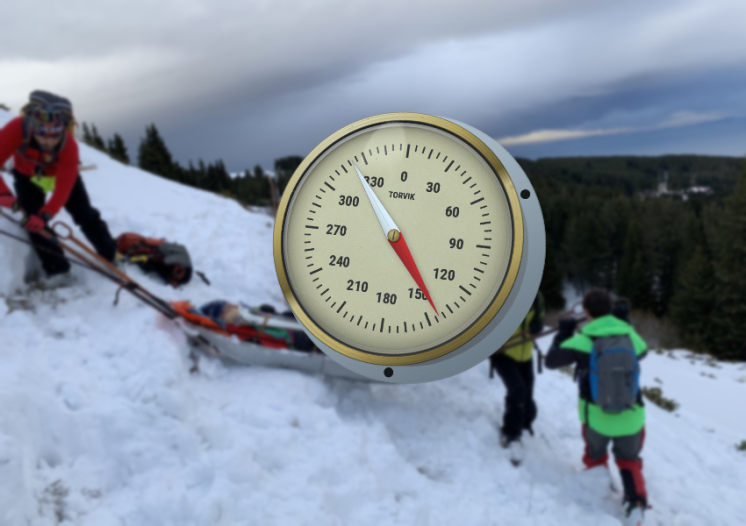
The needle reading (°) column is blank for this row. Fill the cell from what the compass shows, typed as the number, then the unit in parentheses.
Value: 142.5 (°)
